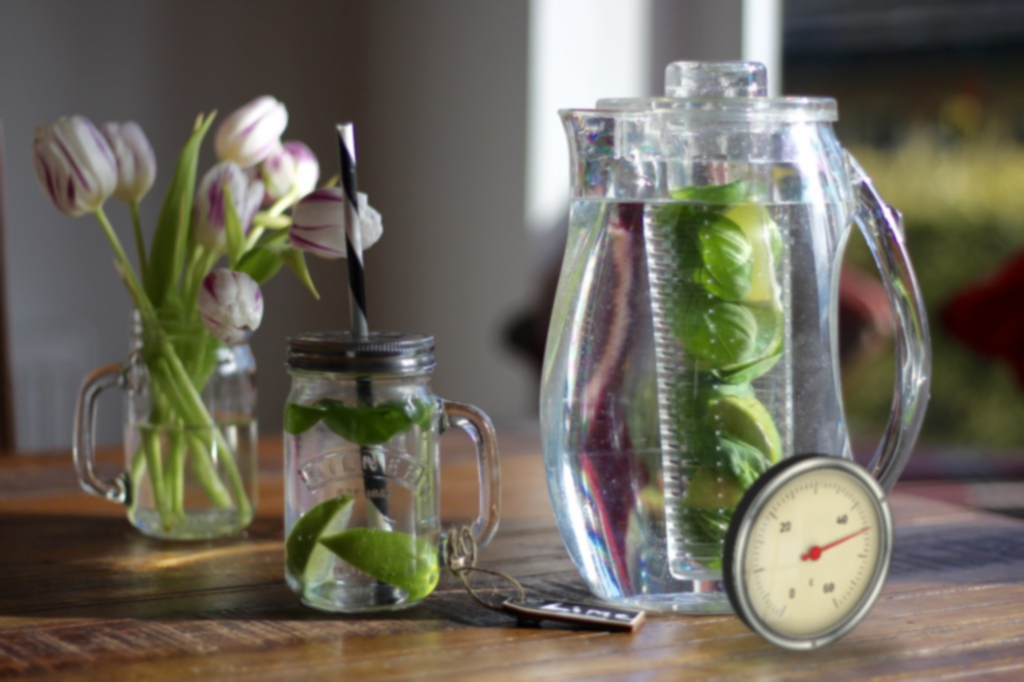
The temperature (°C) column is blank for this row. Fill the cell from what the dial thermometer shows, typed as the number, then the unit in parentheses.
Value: 45 (°C)
